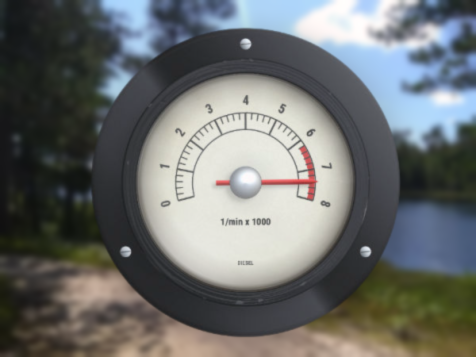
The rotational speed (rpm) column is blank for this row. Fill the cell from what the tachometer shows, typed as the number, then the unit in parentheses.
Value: 7400 (rpm)
